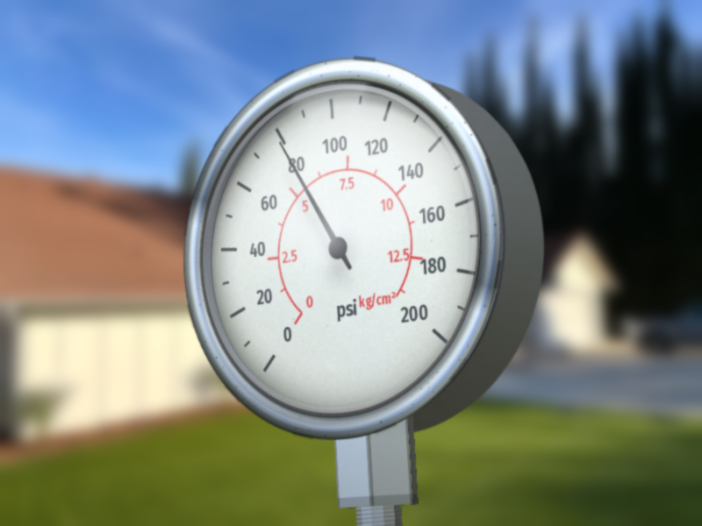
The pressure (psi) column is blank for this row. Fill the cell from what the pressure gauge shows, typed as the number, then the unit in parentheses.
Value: 80 (psi)
